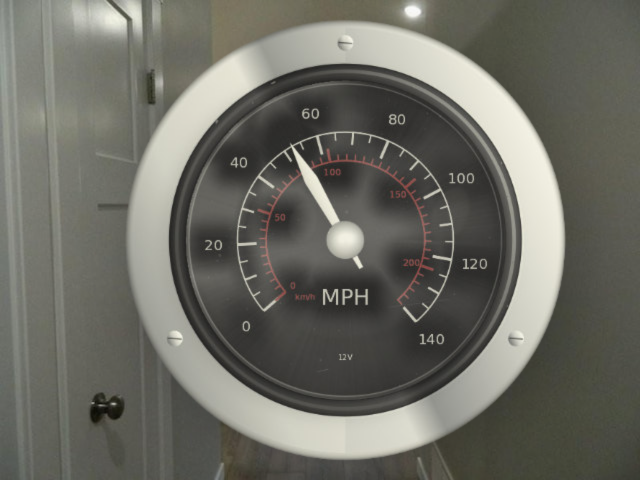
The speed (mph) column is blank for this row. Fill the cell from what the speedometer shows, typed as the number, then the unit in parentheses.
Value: 52.5 (mph)
